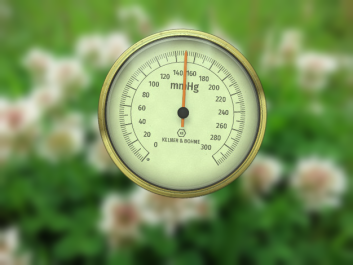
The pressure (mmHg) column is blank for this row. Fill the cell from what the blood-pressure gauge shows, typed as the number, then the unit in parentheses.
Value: 150 (mmHg)
